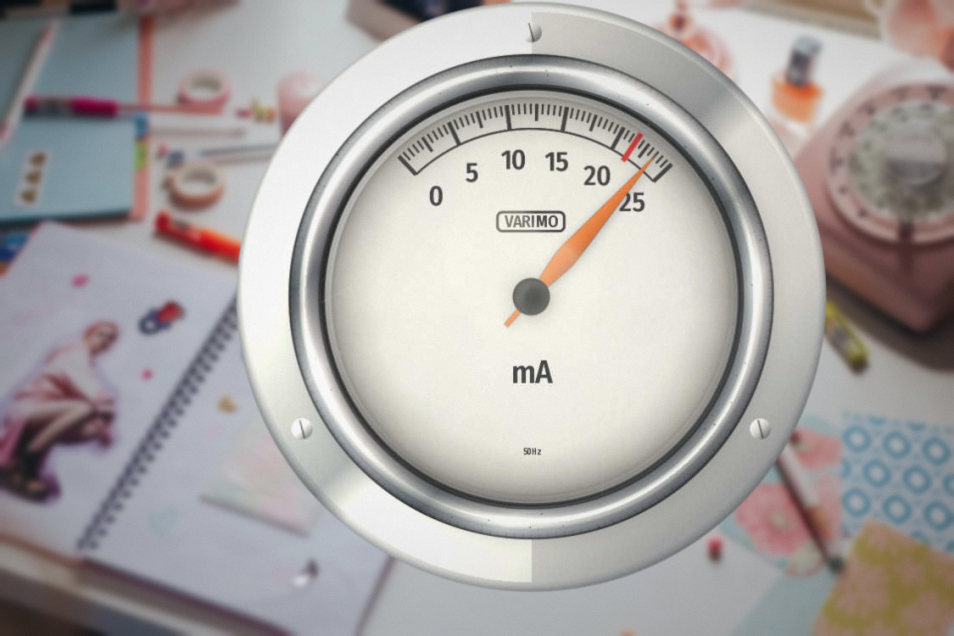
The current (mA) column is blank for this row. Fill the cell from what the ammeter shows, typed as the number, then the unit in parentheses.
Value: 23.5 (mA)
